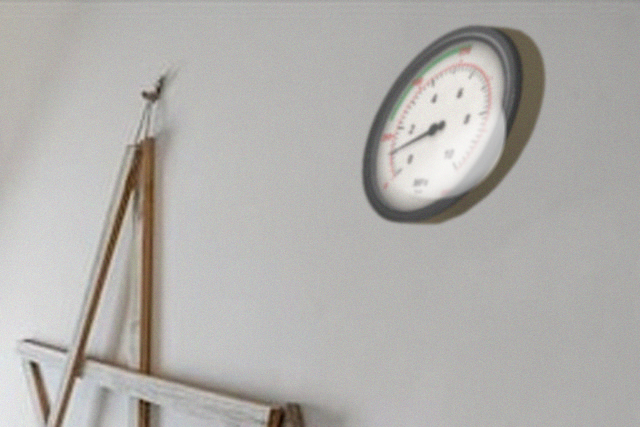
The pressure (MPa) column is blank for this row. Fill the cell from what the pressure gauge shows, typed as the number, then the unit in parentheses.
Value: 1 (MPa)
